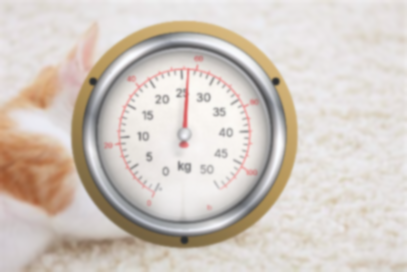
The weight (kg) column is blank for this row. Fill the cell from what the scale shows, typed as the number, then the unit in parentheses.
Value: 26 (kg)
